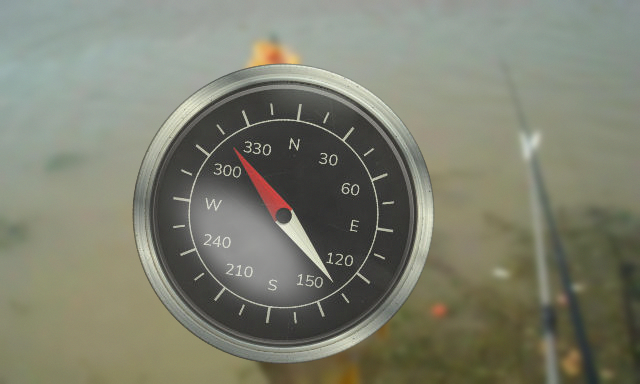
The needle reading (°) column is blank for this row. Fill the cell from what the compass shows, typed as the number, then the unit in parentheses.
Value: 315 (°)
